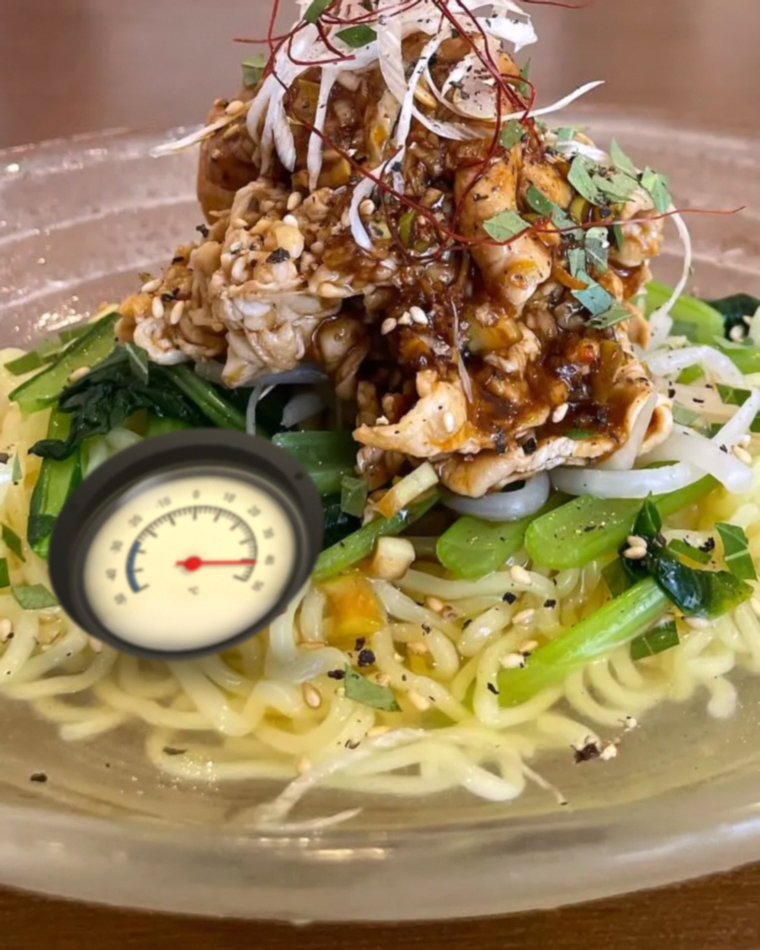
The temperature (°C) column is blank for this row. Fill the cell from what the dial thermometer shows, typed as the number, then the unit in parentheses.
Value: 40 (°C)
